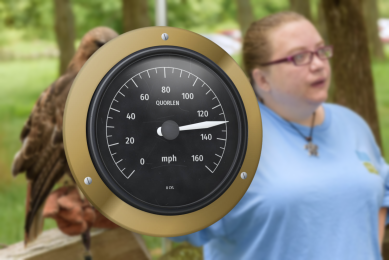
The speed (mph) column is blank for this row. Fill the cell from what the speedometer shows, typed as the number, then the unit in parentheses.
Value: 130 (mph)
